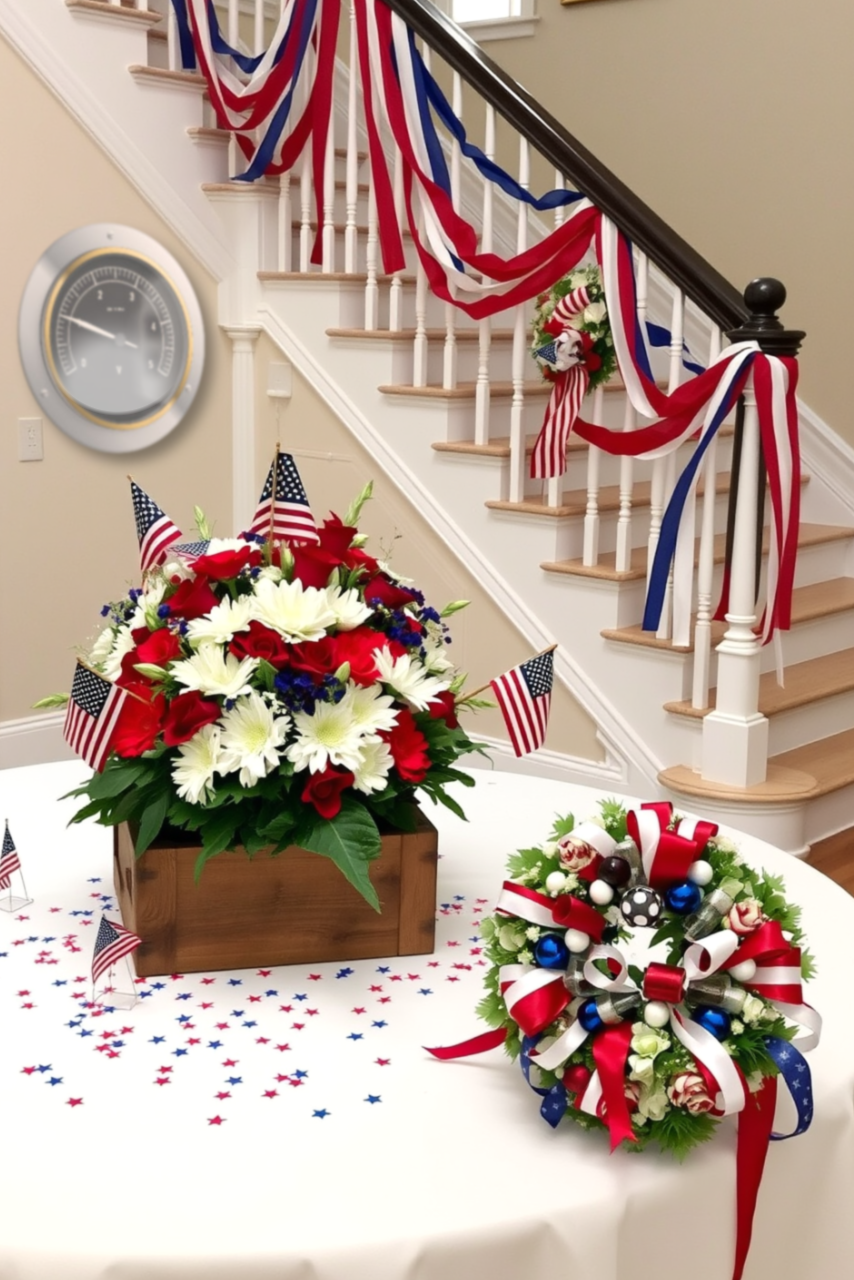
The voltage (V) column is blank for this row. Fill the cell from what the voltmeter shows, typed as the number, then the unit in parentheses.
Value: 1 (V)
